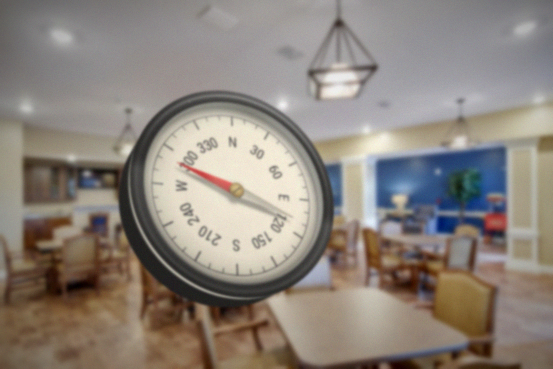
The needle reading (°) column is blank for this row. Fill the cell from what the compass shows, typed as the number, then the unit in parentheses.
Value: 290 (°)
